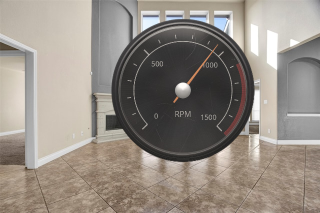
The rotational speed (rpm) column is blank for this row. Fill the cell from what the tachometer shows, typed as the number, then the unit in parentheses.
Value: 950 (rpm)
